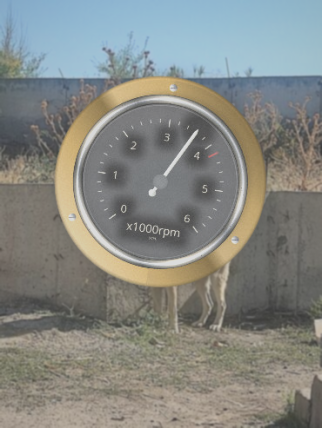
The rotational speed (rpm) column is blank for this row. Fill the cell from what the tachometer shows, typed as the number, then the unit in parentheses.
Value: 3600 (rpm)
